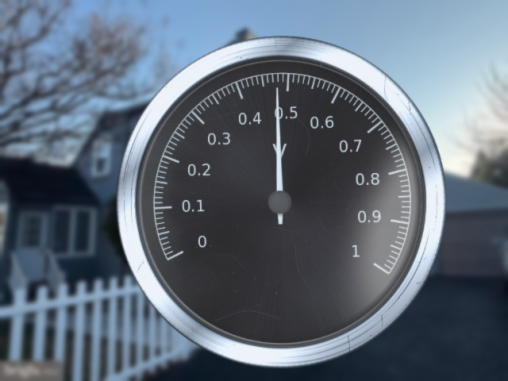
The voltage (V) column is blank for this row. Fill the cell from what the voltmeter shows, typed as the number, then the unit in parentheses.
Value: 0.48 (V)
